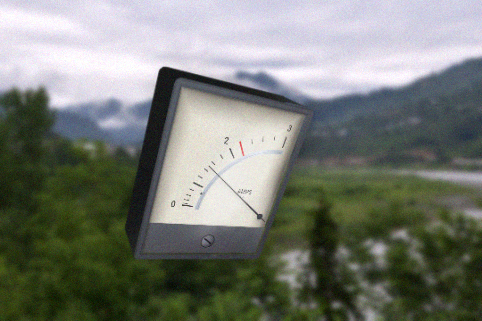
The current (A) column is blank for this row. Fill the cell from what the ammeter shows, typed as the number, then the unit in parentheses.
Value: 1.5 (A)
